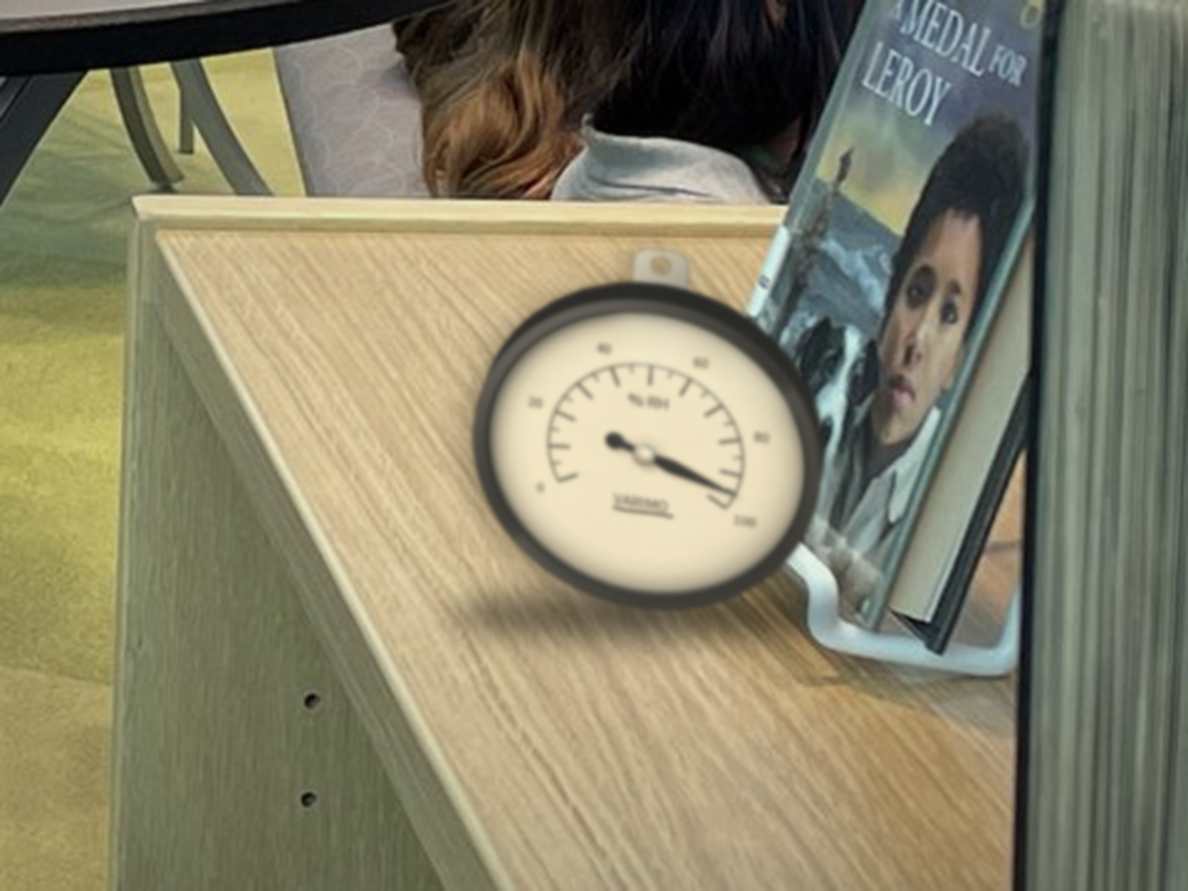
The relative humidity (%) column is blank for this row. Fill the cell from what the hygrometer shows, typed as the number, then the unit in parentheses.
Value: 95 (%)
